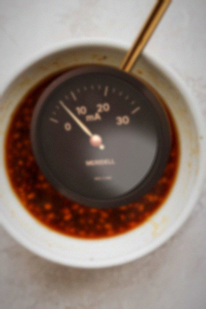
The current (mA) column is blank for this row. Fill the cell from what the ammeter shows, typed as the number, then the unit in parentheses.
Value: 6 (mA)
